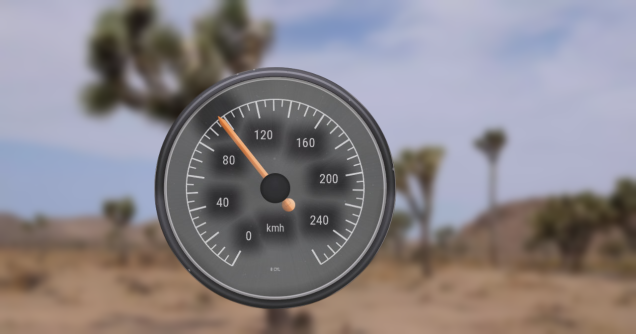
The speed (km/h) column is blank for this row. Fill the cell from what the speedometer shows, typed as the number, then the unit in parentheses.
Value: 97.5 (km/h)
